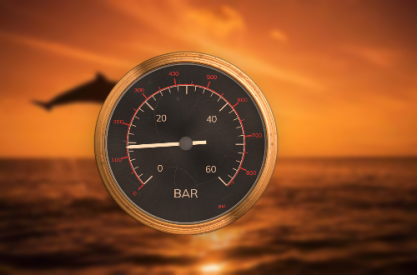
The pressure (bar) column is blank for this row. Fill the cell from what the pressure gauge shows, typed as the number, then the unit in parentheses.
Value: 9 (bar)
